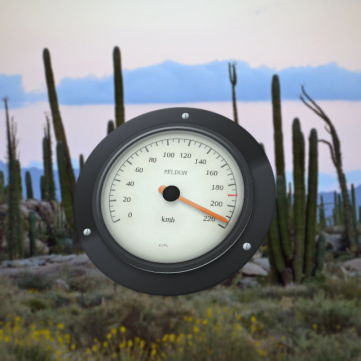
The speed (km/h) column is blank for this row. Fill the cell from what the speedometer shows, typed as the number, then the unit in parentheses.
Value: 215 (km/h)
